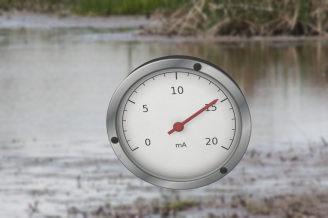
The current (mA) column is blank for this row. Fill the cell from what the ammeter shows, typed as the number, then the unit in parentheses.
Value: 14.5 (mA)
